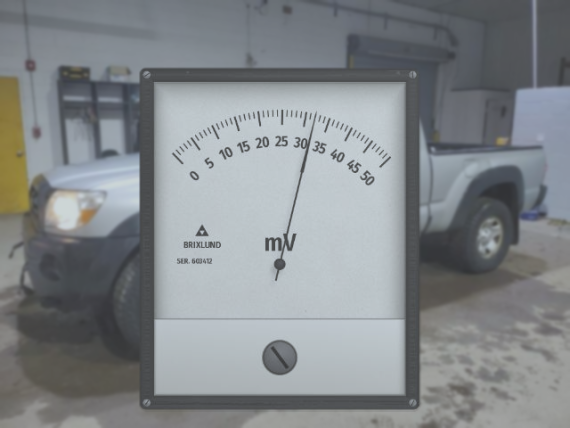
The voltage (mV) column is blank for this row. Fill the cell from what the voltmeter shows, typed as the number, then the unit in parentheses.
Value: 32 (mV)
